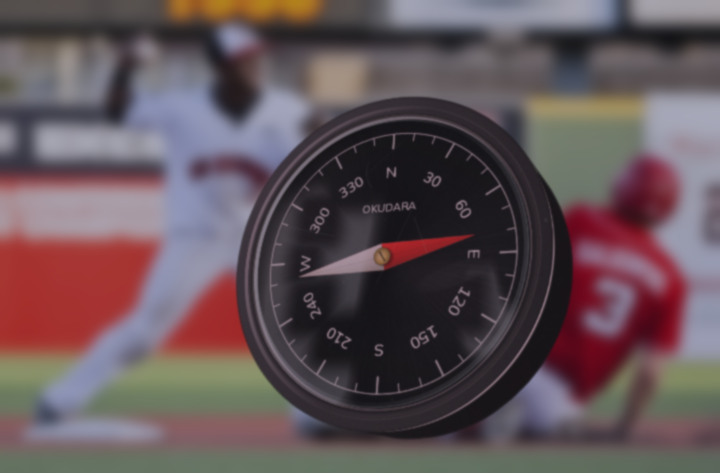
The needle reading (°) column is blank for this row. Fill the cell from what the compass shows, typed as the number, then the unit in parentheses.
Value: 80 (°)
